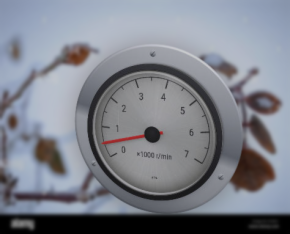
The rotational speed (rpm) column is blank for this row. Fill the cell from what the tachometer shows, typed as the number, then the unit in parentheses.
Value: 500 (rpm)
